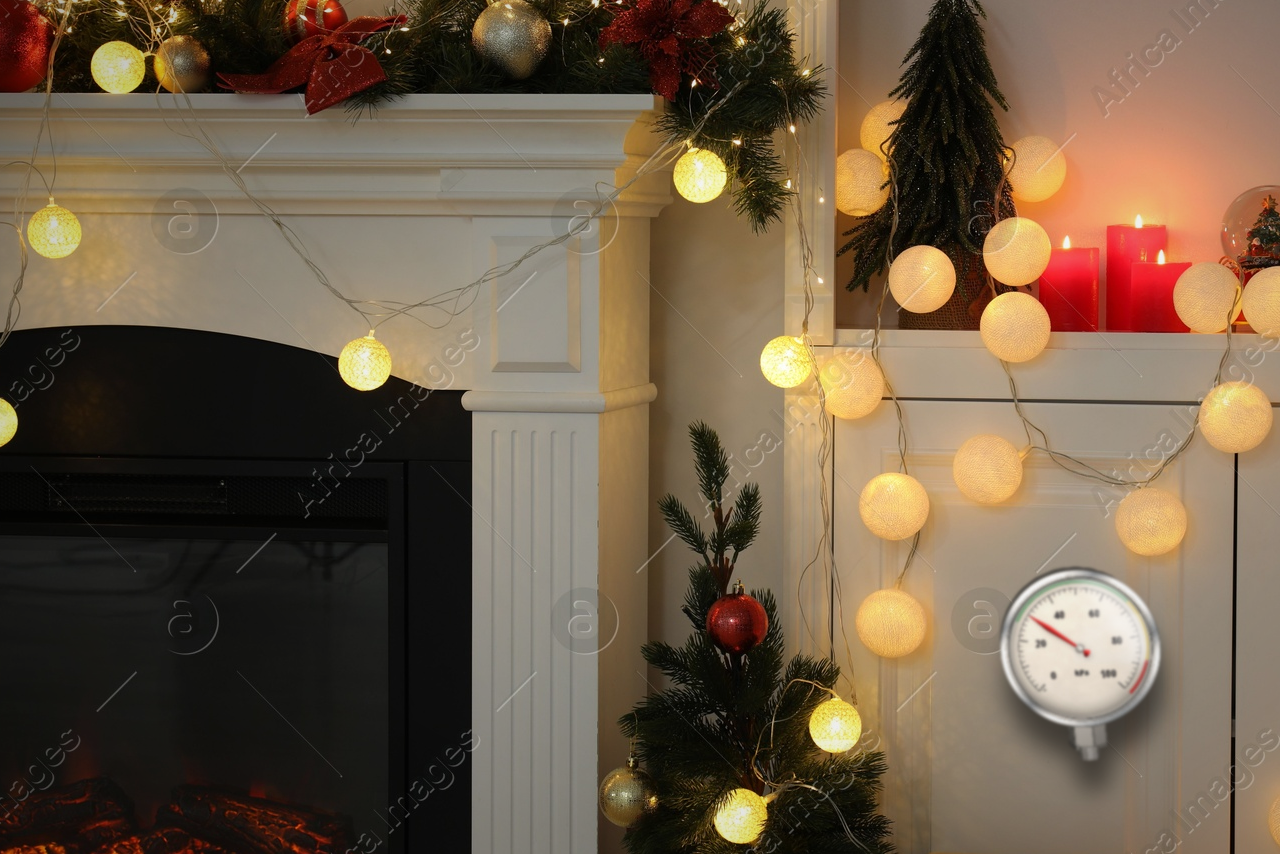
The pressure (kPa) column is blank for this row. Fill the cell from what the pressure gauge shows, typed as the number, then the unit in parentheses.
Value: 30 (kPa)
